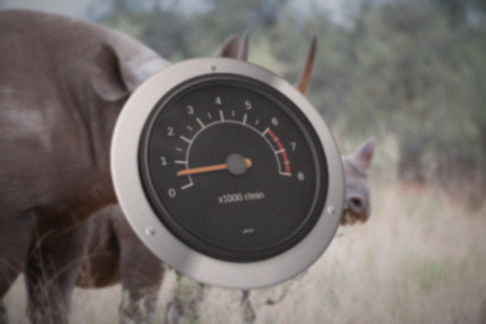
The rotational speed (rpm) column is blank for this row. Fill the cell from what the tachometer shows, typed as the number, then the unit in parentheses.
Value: 500 (rpm)
